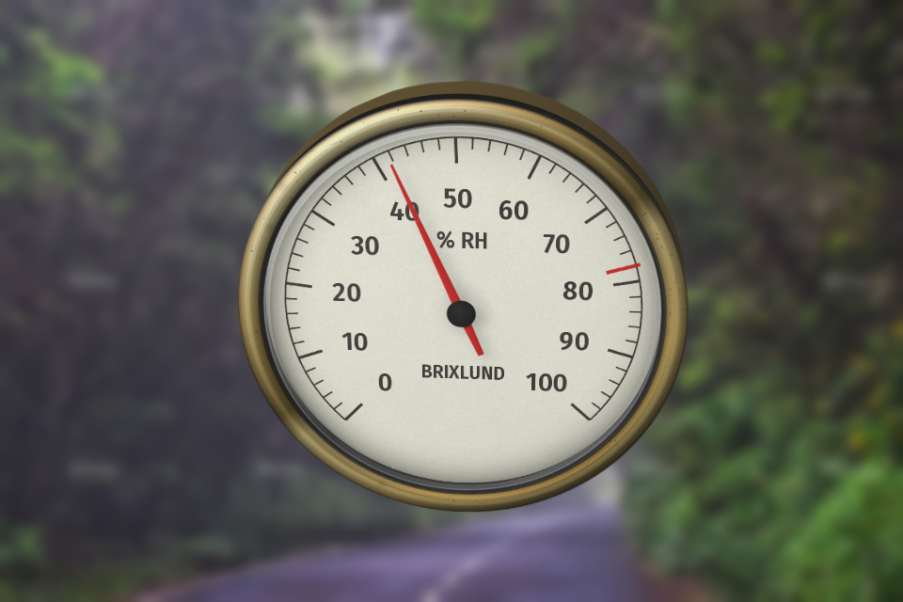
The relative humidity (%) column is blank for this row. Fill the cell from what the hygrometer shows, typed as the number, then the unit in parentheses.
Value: 42 (%)
